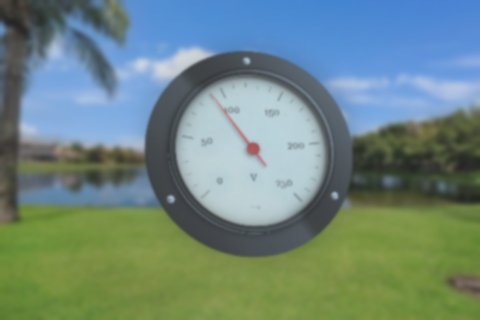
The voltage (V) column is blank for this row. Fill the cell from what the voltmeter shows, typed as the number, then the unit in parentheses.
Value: 90 (V)
